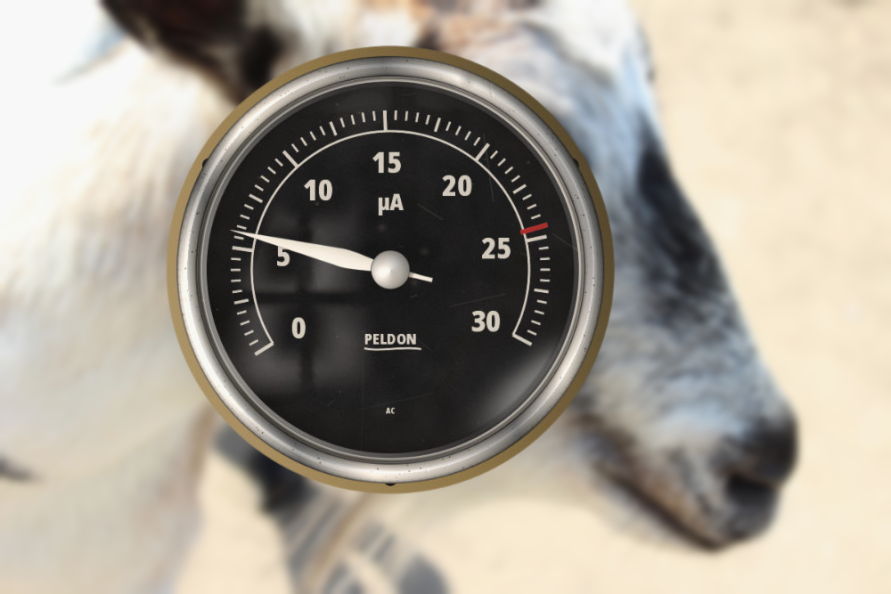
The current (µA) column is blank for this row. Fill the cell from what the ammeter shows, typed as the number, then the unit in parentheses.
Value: 5.75 (µA)
